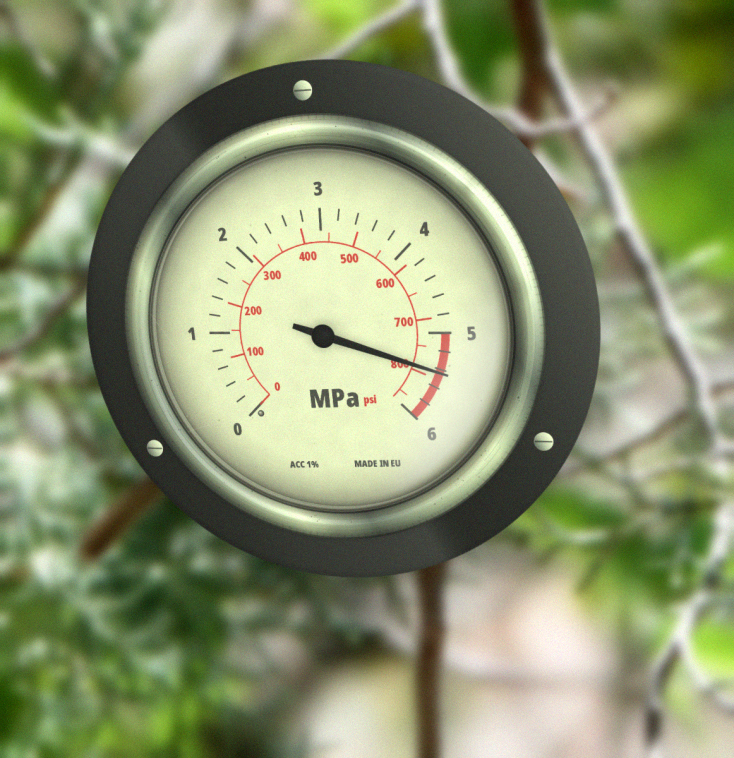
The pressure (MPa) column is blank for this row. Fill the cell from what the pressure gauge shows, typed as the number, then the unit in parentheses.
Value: 5.4 (MPa)
